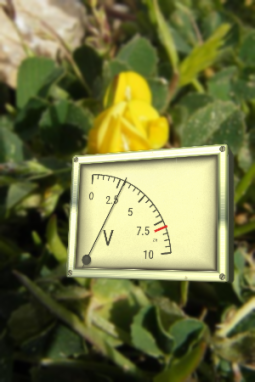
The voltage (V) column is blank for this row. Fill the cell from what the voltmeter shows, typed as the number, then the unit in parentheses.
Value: 3 (V)
